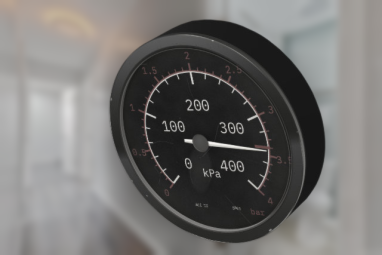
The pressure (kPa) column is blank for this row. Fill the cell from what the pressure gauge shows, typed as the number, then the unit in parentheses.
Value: 340 (kPa)
